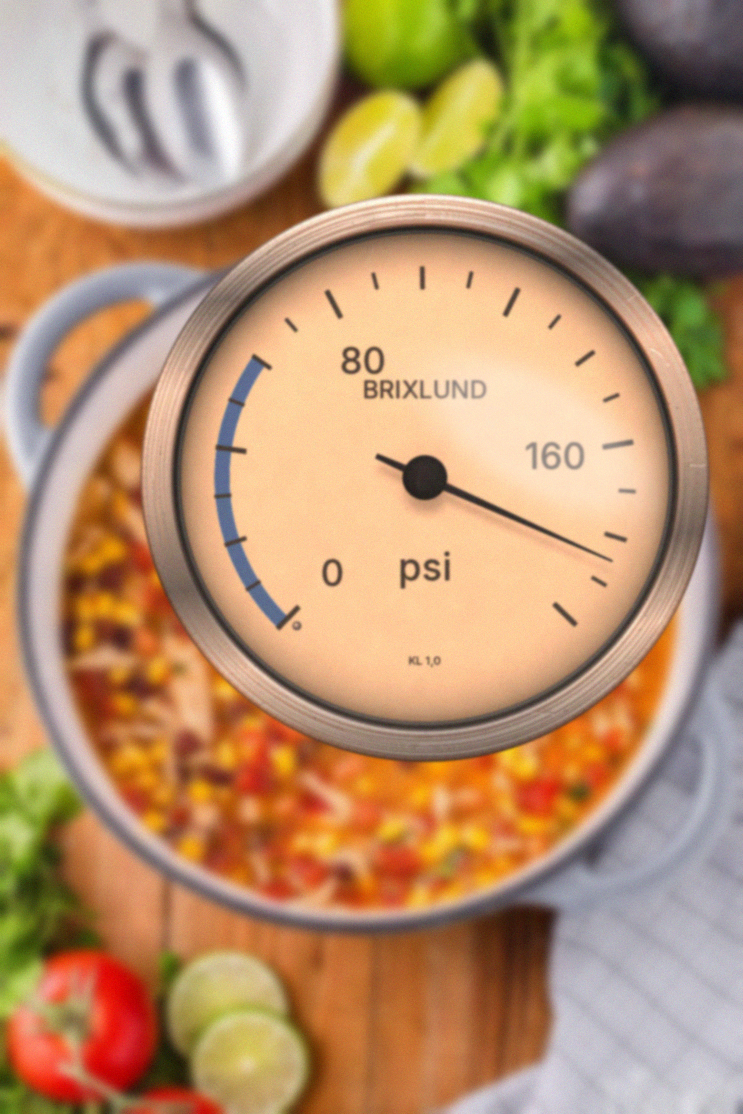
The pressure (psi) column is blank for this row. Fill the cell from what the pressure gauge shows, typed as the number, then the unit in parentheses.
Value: 185 (psi)
